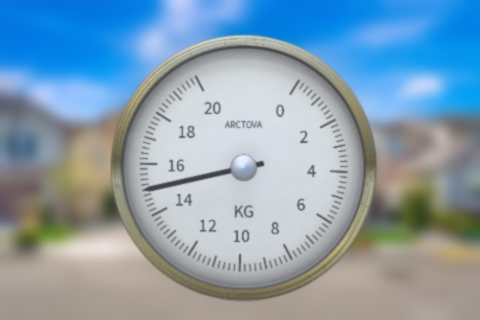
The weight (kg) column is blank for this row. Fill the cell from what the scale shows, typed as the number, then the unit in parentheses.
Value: 15 (kg)
